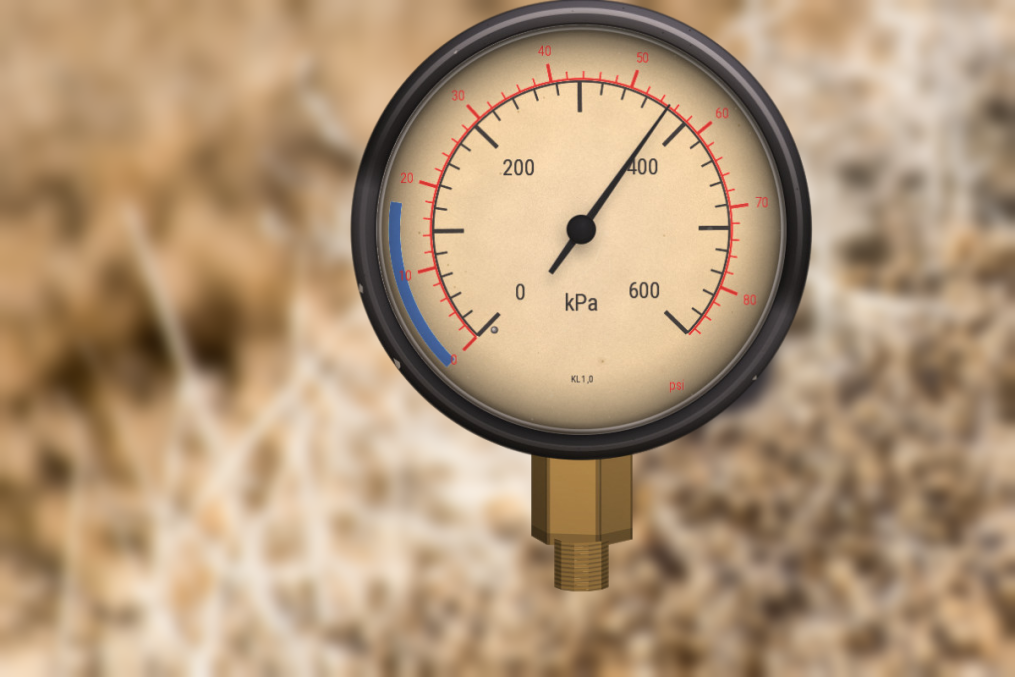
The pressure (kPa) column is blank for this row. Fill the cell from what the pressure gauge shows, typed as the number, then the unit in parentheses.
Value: 380 (kPa)
